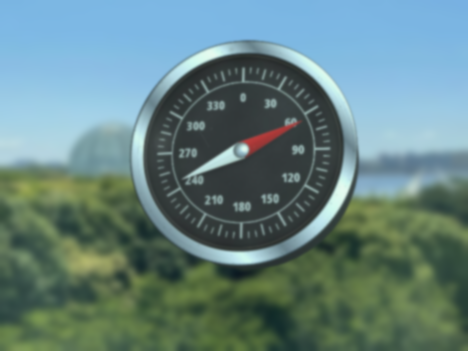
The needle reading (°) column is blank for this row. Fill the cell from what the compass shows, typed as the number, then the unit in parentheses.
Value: 65 (°)
